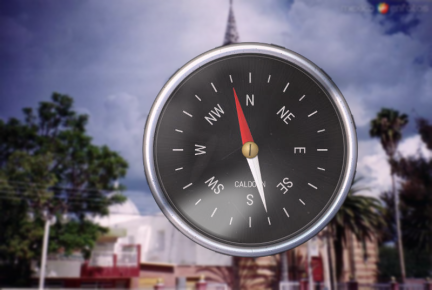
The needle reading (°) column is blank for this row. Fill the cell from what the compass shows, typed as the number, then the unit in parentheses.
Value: 345 (°)
